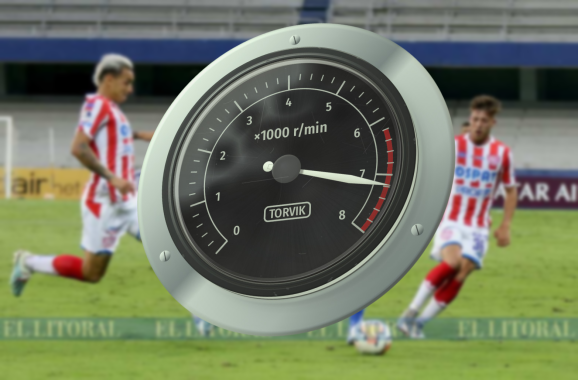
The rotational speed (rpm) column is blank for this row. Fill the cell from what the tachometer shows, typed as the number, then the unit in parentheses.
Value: 7200 (rpm)
